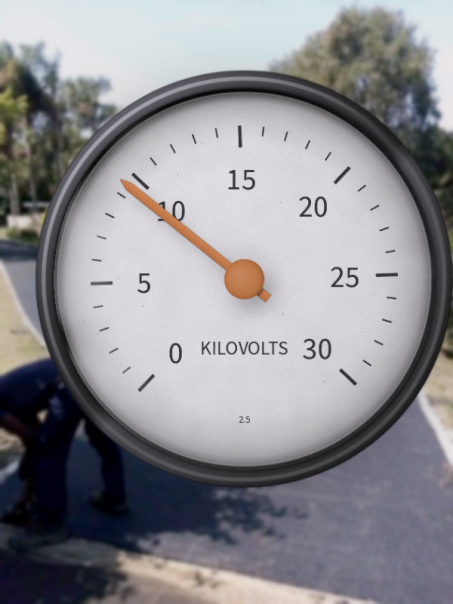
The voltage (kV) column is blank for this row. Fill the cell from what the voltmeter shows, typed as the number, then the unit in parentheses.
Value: 9.5 (kV)
